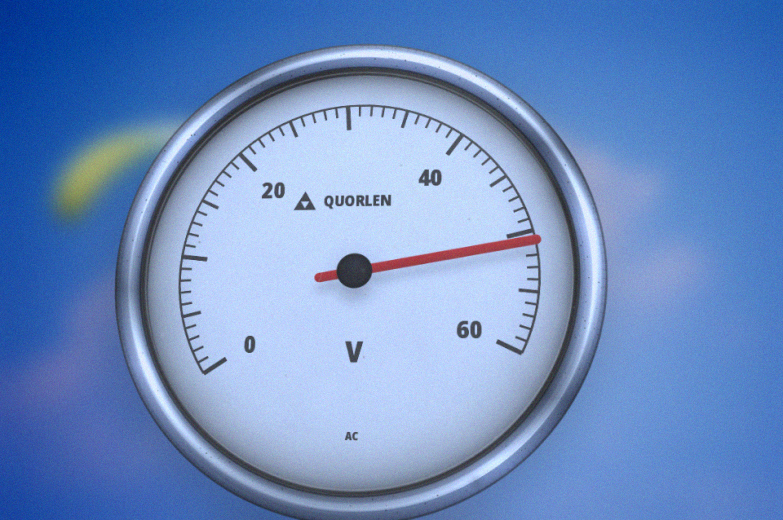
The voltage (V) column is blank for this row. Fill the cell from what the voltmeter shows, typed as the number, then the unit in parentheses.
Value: 51 (V)
